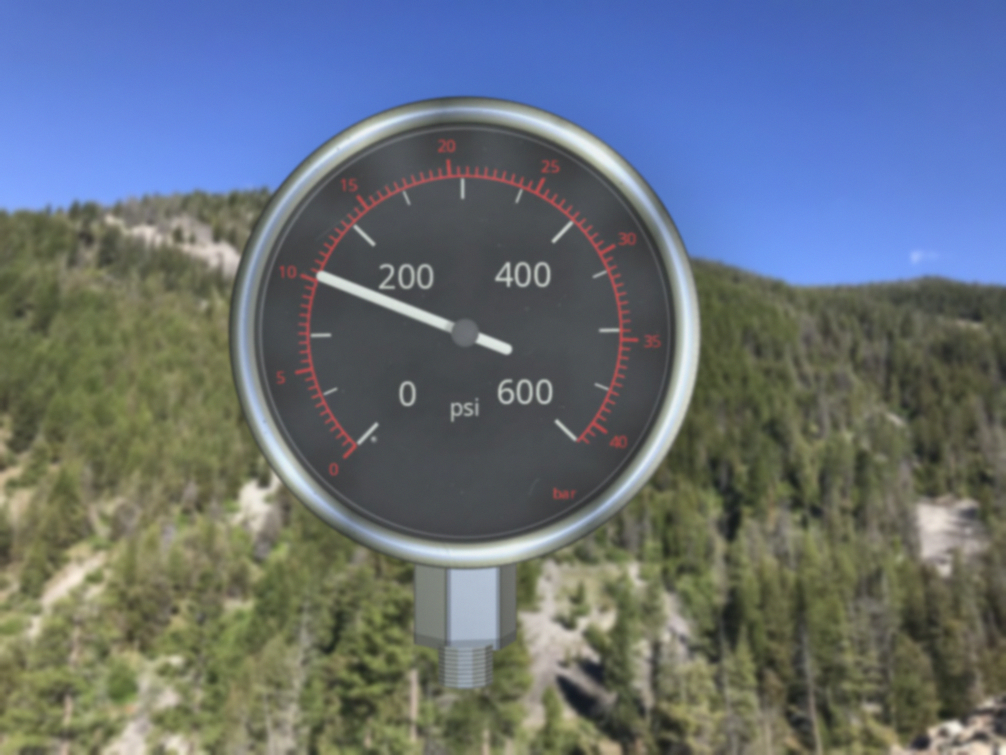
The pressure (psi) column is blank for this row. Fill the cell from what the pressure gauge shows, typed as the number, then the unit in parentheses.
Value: 150 (psi)
